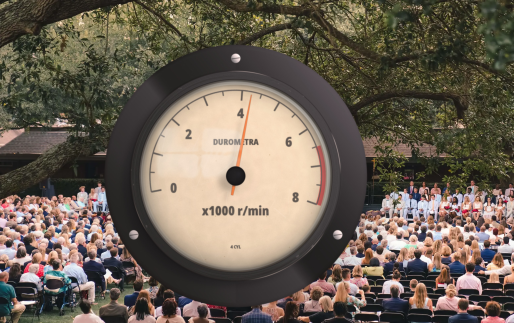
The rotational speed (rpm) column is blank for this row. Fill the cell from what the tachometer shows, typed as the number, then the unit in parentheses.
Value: 4250 (rpm)
